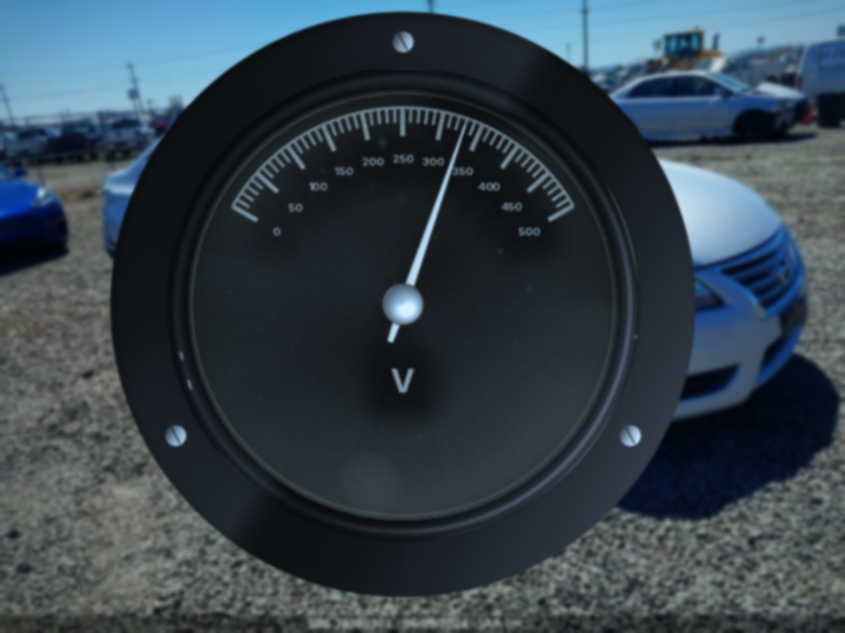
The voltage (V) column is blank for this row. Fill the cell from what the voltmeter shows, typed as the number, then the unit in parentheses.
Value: 330 (V)
